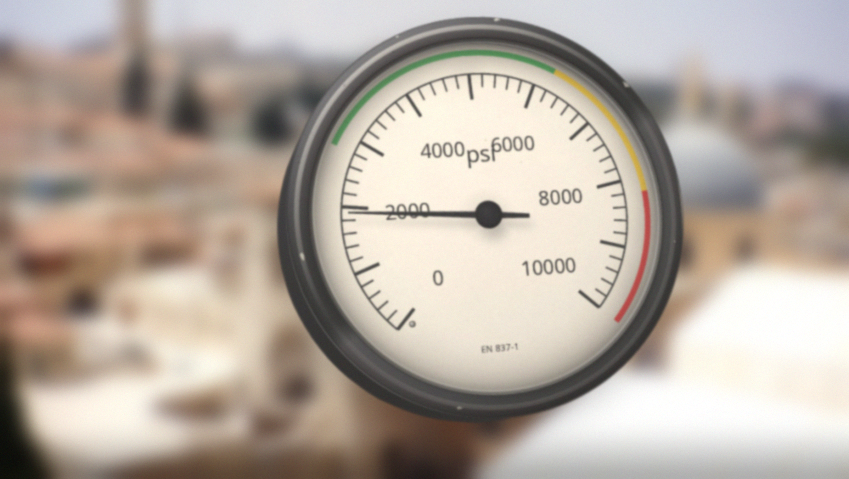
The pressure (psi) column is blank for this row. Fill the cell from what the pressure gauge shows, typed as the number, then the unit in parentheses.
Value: 1900 (psi)
